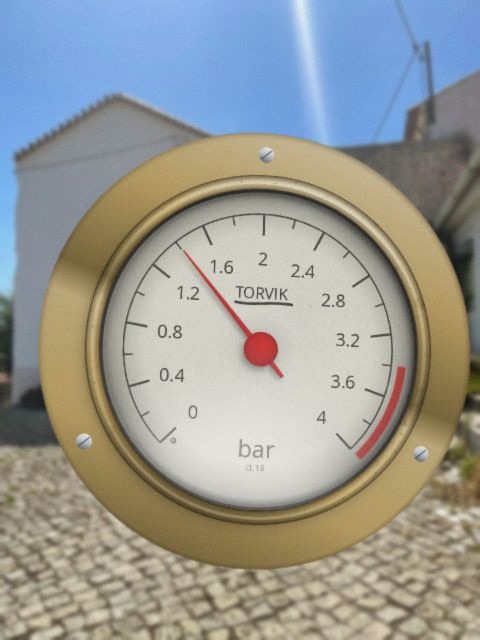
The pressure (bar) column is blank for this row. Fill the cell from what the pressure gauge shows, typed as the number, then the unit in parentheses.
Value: 1.4 (bar)
